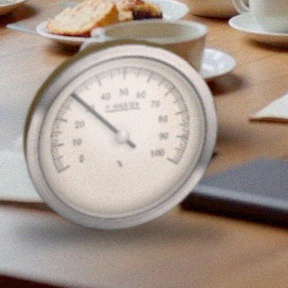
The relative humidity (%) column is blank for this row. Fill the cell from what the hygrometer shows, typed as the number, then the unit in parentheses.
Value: 30 (%)
